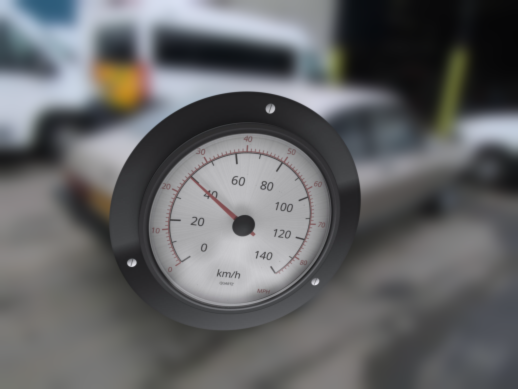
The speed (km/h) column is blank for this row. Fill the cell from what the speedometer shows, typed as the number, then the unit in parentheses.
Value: 40 (km/h)
